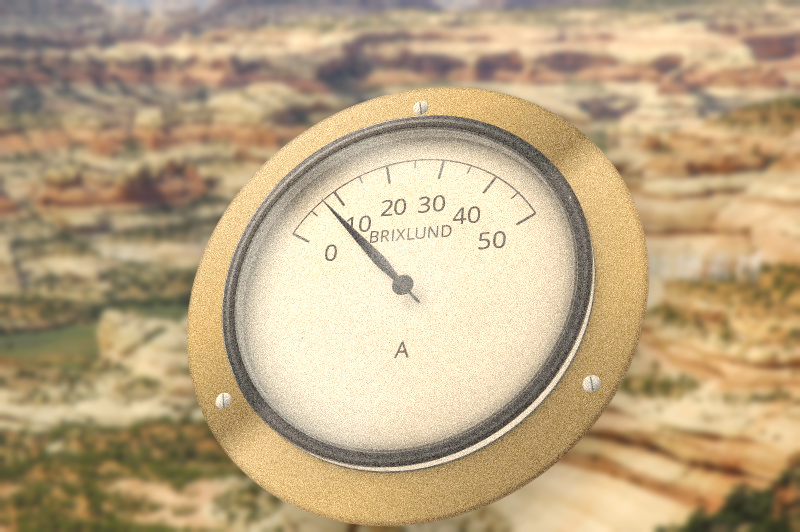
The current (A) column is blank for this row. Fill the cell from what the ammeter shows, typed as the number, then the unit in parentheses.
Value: 7.5 (A)
